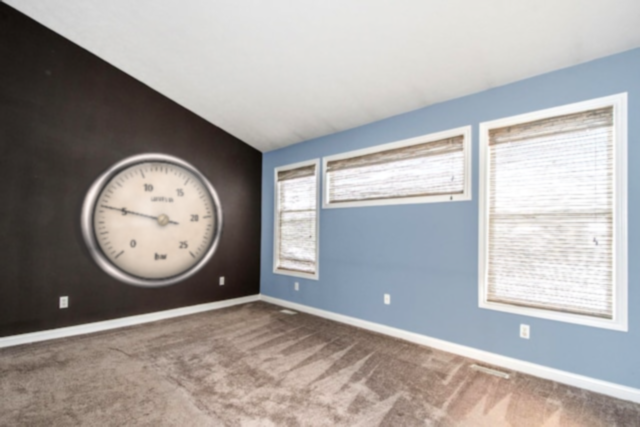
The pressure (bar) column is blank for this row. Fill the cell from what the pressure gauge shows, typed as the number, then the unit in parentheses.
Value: 5 (bar)
